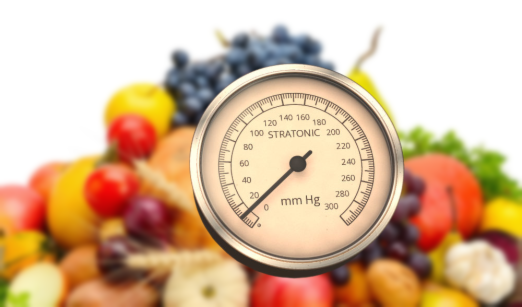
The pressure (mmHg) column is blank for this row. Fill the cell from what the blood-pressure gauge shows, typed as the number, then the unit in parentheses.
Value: 10 (mmHg)
